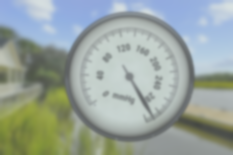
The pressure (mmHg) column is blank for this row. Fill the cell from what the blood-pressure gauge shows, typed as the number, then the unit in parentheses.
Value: 290 (mmHg)
